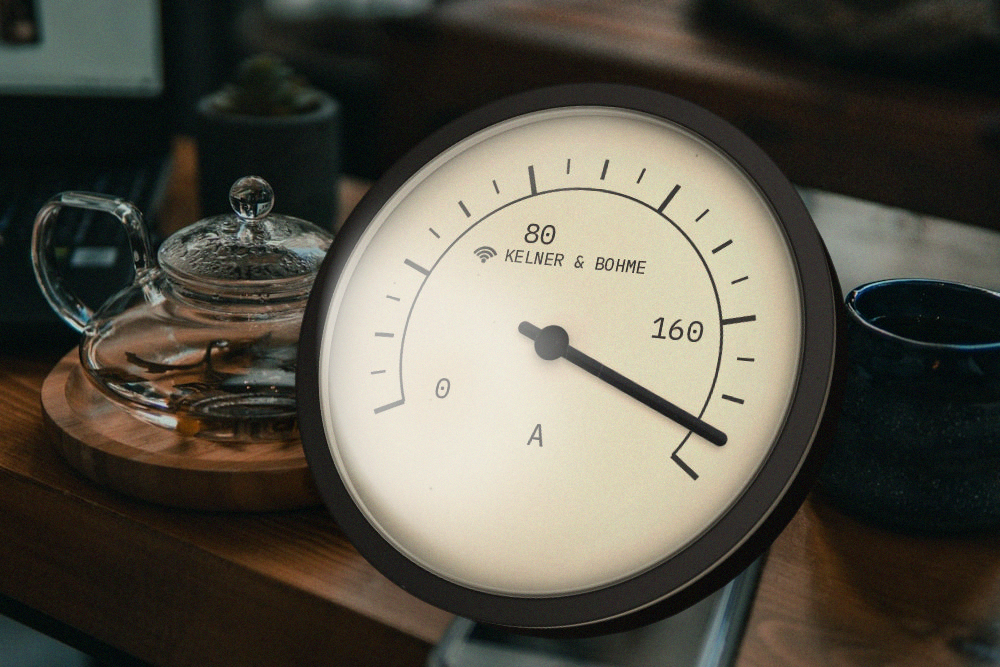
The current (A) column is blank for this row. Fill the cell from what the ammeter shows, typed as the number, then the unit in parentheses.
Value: 190 (A)
